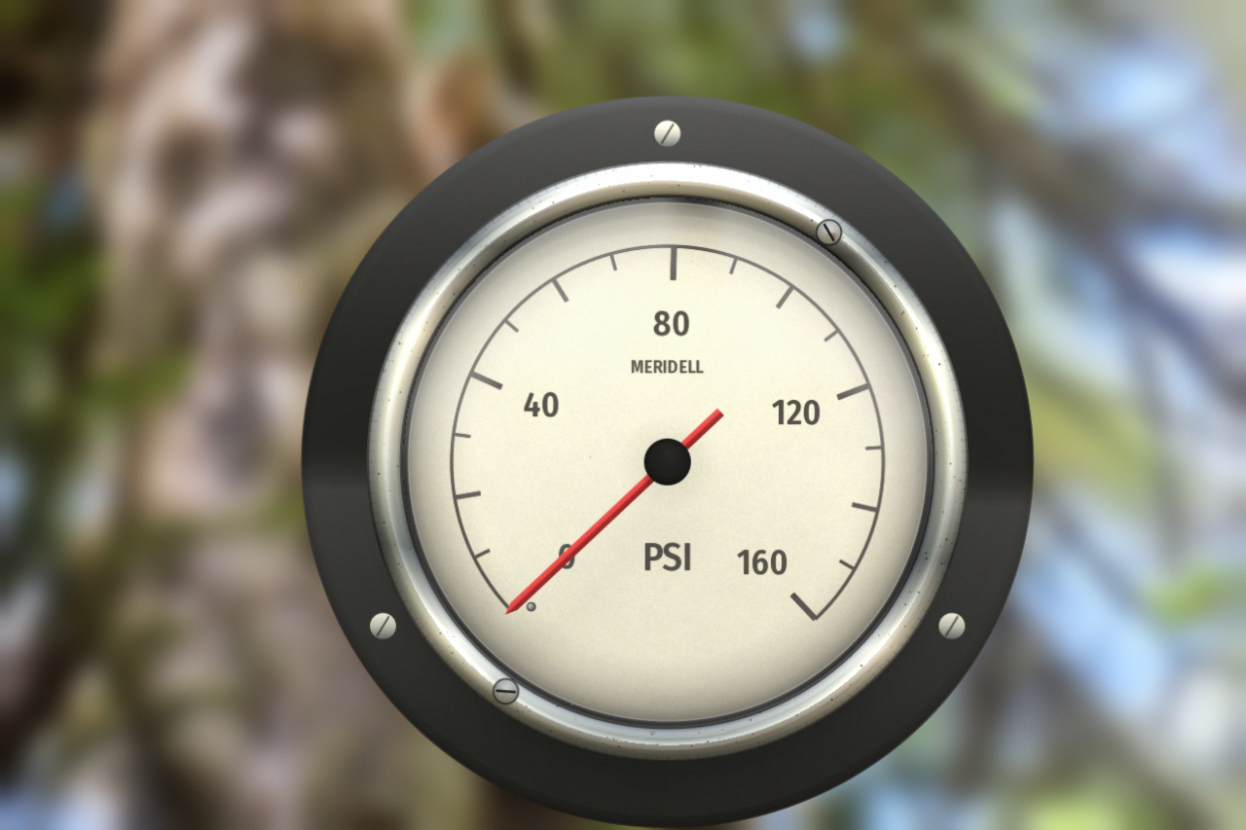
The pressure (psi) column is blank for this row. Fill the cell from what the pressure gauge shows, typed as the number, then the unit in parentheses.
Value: 0 (psi)
